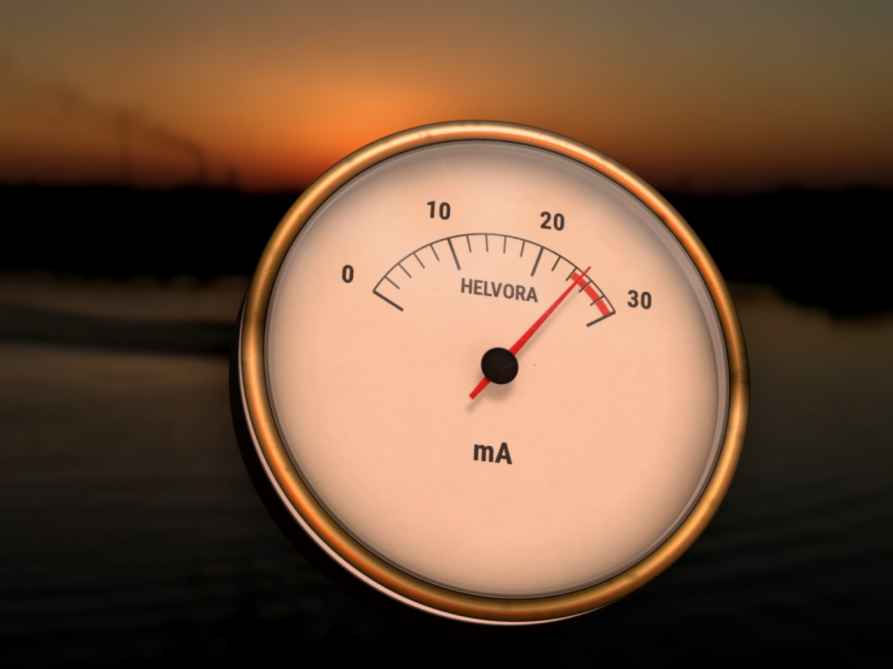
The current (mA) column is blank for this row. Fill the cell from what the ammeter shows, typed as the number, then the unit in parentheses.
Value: 25 (mA)
